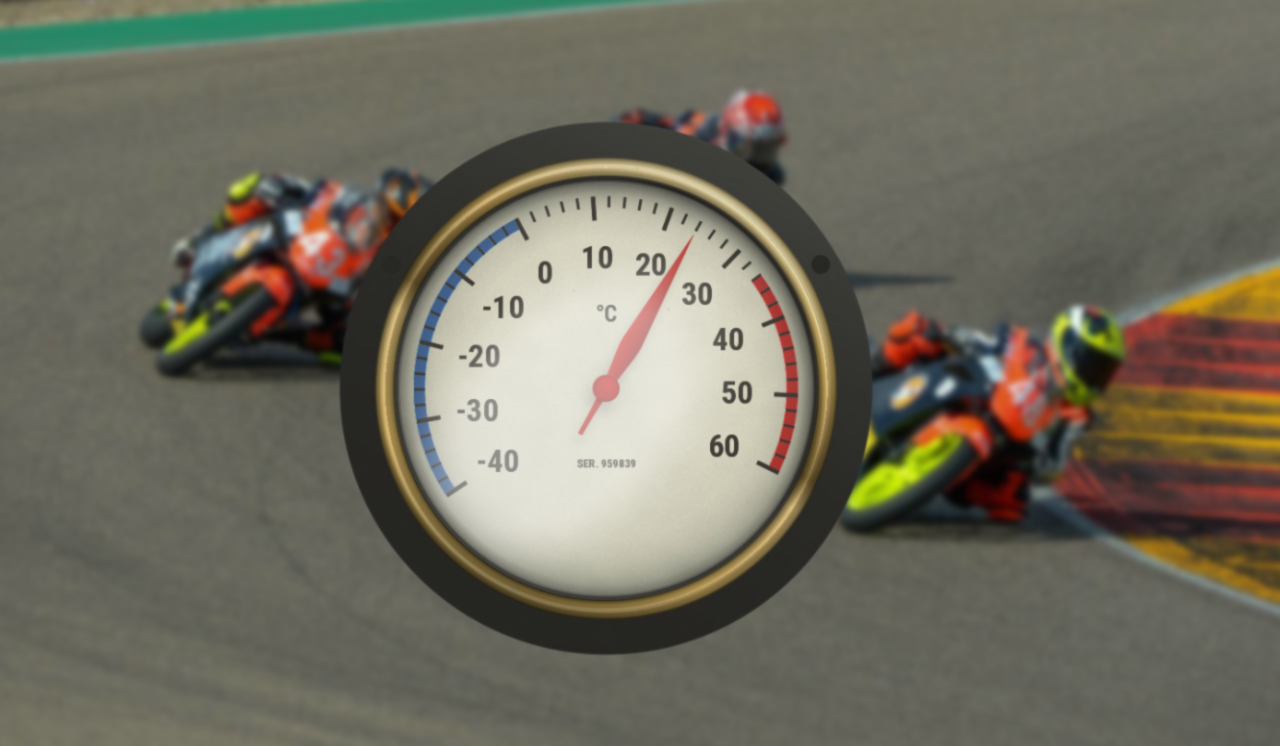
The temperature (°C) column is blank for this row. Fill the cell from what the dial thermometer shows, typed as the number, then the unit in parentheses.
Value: 24 (°C)
